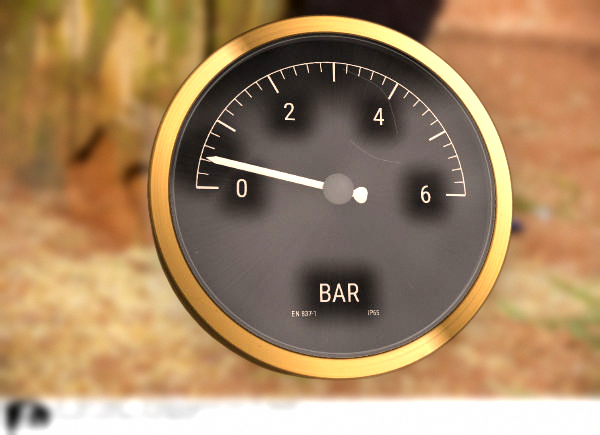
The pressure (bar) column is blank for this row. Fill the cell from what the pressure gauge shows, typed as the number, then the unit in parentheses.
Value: 0.4 (bar)
